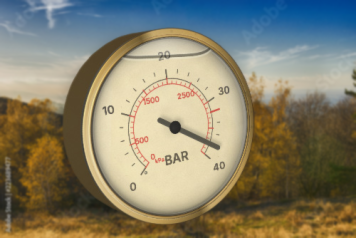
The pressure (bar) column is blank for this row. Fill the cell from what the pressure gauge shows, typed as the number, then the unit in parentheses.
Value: 38 (bar)
